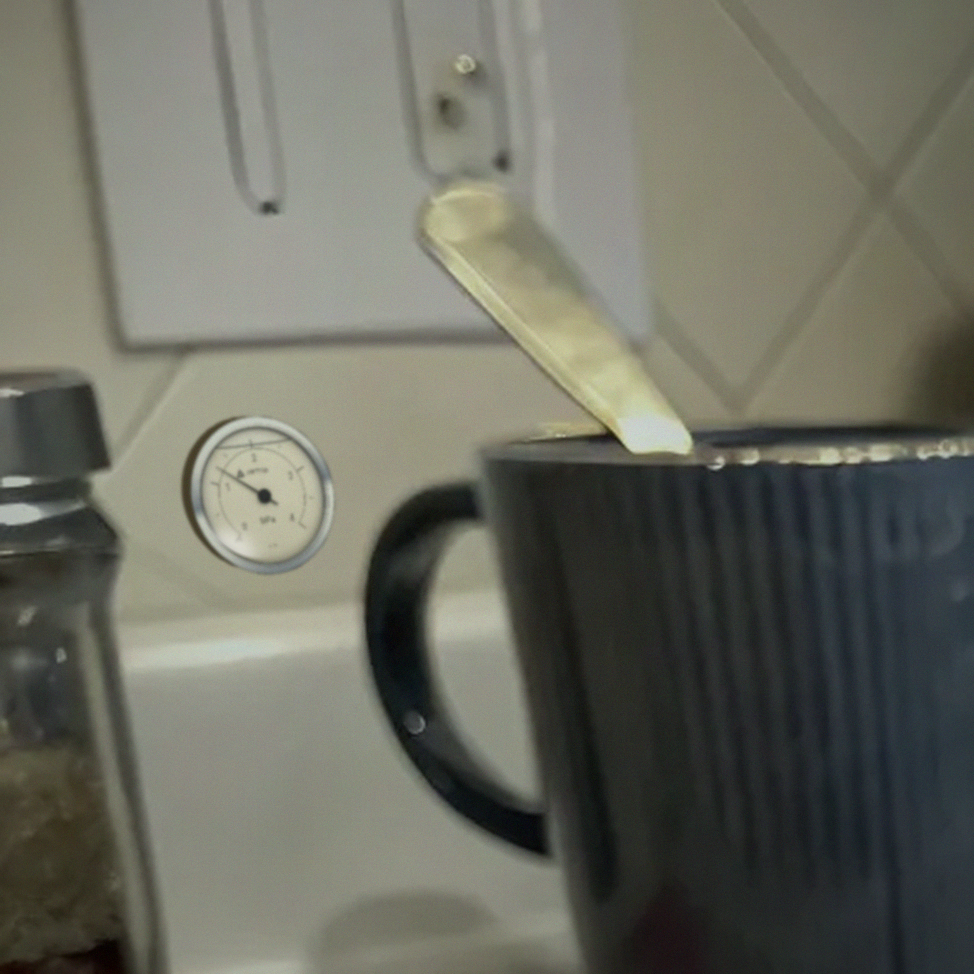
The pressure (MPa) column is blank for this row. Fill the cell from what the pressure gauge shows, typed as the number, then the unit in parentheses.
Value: 1.25 (MPa)
